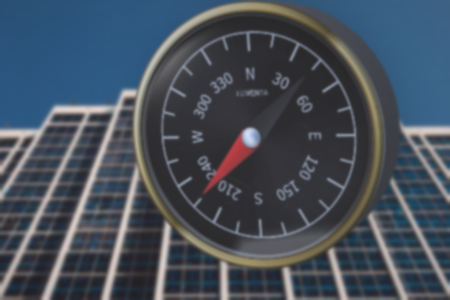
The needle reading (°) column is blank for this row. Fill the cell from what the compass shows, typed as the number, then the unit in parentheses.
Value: 225 (°)
